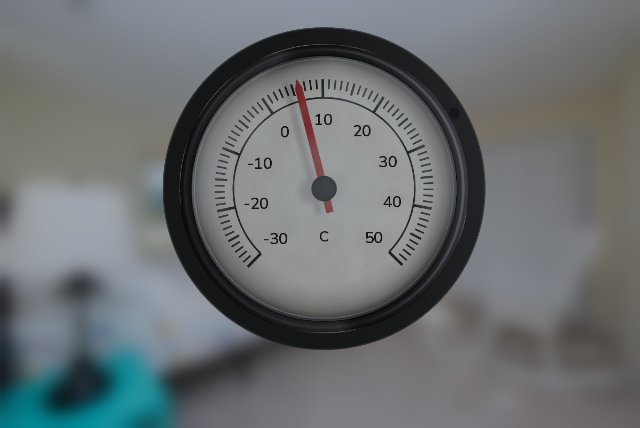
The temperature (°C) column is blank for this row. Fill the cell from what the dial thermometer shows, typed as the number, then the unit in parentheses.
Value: 6 (°C)
